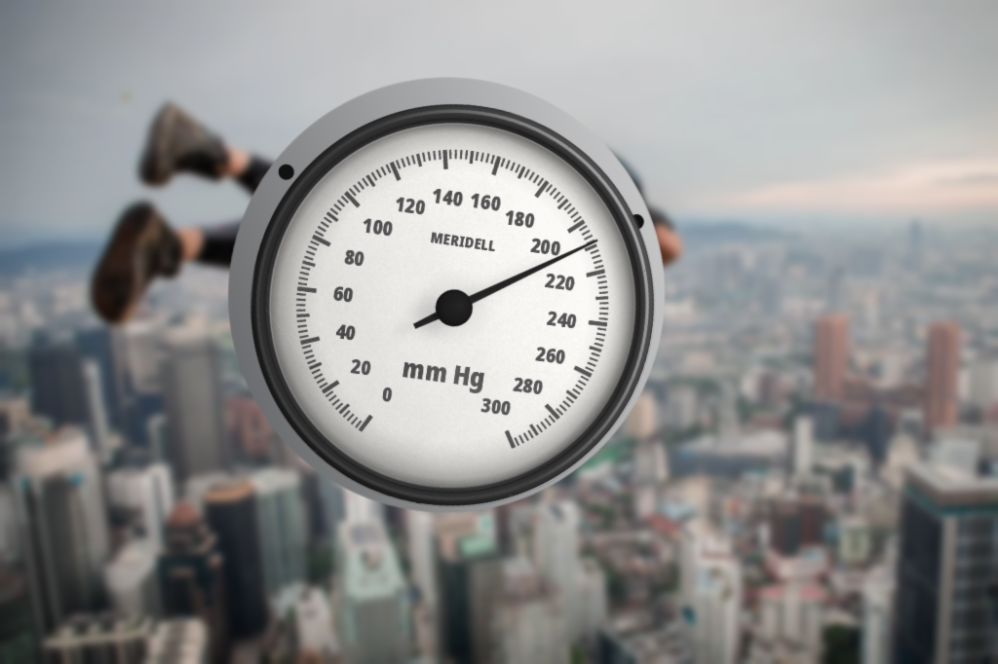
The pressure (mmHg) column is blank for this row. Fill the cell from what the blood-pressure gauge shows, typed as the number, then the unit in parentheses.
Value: 208 (mmHg)
